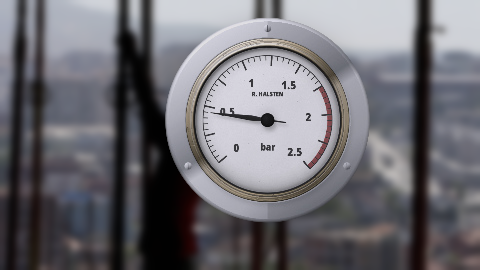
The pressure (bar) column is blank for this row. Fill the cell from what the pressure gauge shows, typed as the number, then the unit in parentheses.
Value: 0.45 (bar)
